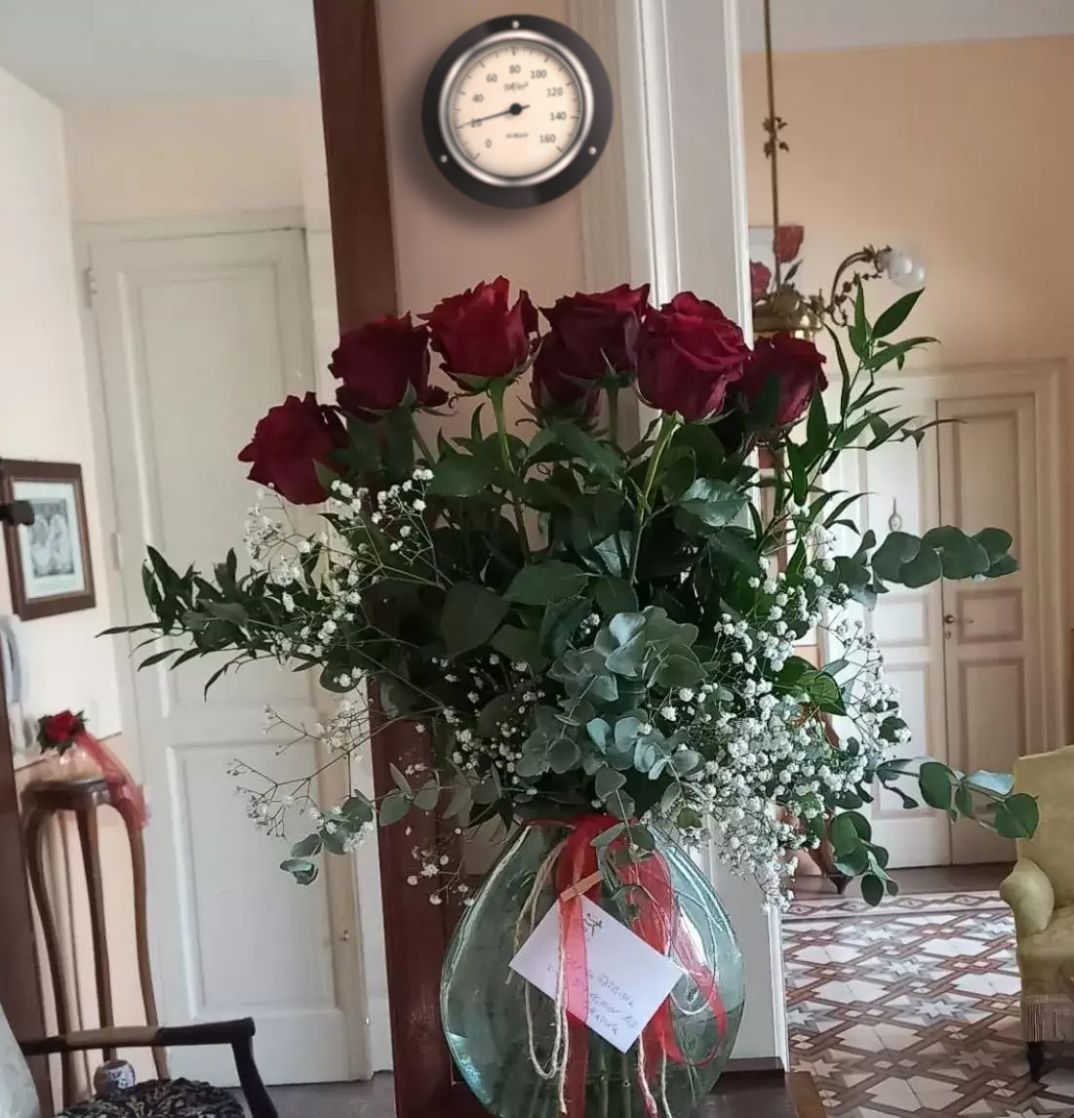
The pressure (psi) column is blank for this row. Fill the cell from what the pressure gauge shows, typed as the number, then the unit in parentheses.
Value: 20 (psi)
